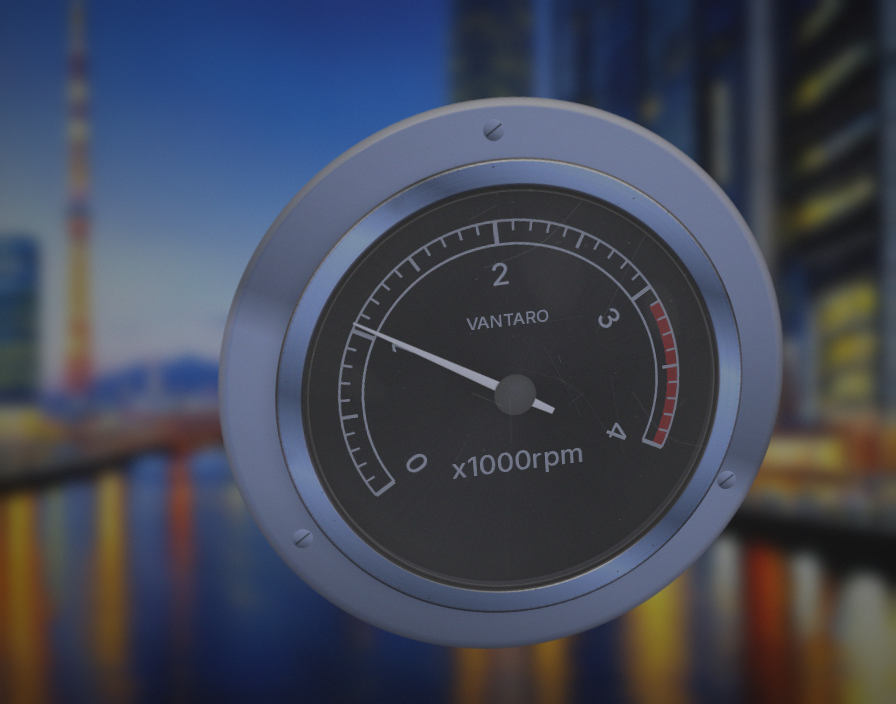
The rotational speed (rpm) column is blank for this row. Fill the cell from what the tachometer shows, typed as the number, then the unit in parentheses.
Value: 1050 (rpm)
